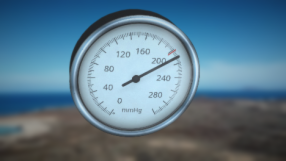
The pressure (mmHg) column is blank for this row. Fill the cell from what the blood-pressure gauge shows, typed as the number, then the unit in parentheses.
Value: 210 (mmHg)
